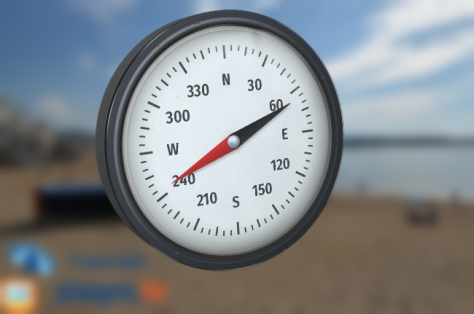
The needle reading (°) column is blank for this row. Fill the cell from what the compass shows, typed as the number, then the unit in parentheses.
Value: 245 (°)
